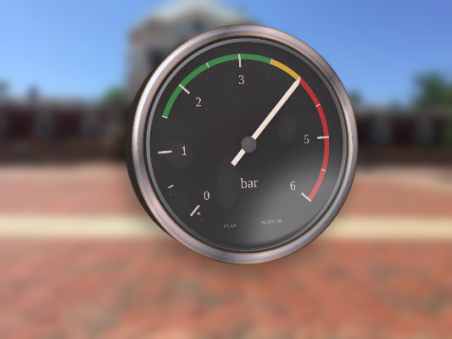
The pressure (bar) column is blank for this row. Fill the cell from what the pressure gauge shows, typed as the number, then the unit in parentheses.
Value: 4 (bar)
